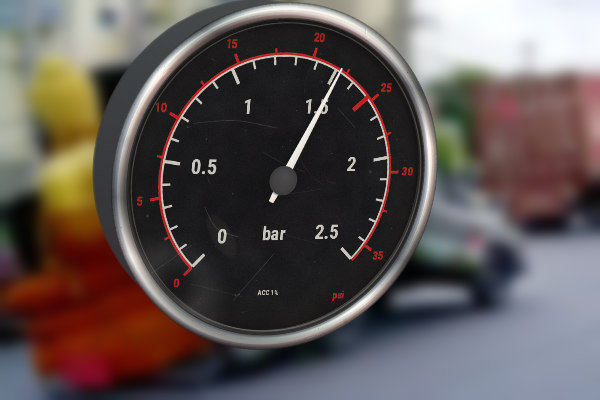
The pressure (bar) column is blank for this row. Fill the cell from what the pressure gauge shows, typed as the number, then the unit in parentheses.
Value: 1.5 (bar)
